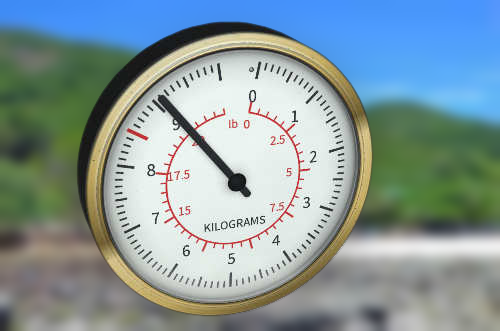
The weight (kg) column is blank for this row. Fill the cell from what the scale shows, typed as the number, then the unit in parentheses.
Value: 9.1 (kg)
